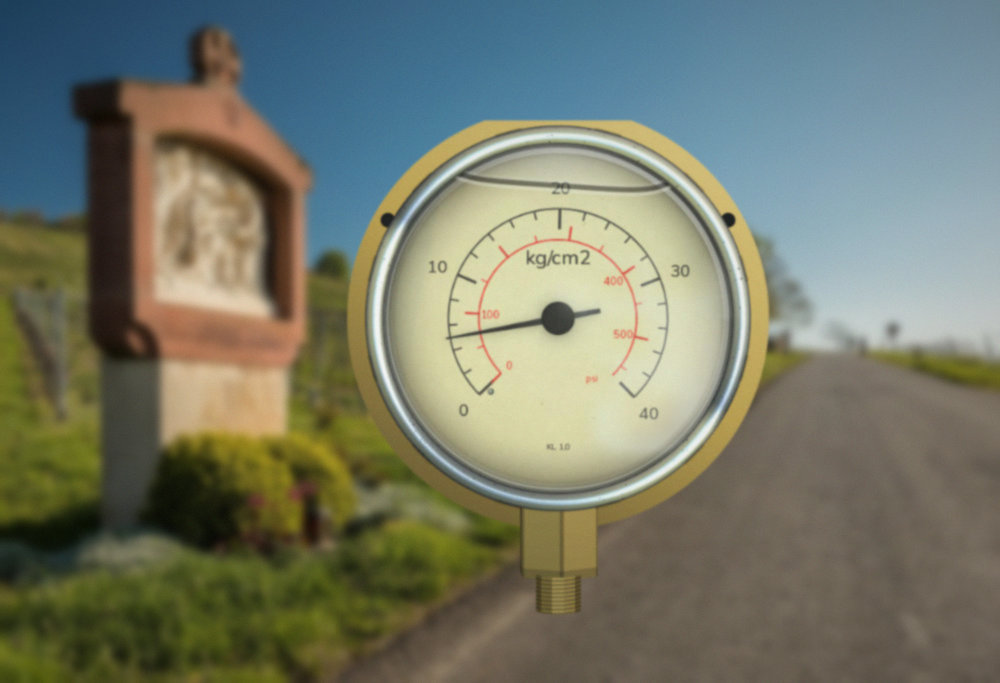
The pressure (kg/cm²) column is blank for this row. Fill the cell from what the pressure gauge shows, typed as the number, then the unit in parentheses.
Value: 5 (kg/cm²)
